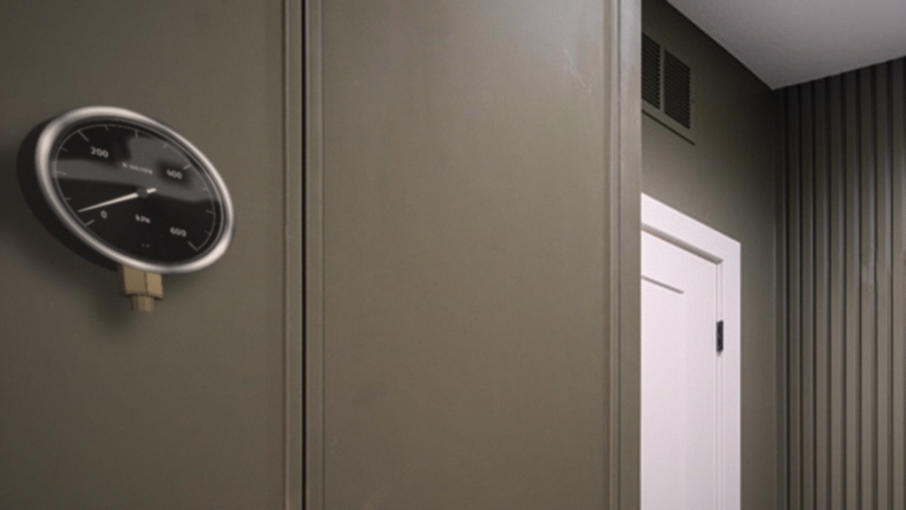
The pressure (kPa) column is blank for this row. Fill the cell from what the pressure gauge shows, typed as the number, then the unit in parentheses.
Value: 25 (kPa)
